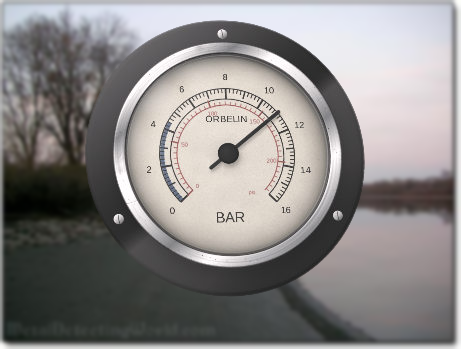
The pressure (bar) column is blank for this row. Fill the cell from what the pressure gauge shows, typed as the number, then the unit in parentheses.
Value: 11 (bar)
